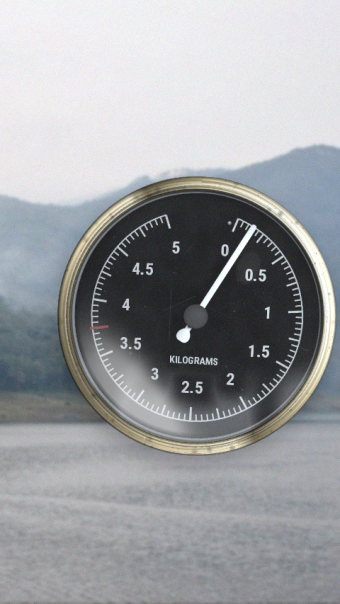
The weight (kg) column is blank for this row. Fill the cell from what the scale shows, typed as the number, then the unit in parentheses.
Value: 0.15 (kg)
